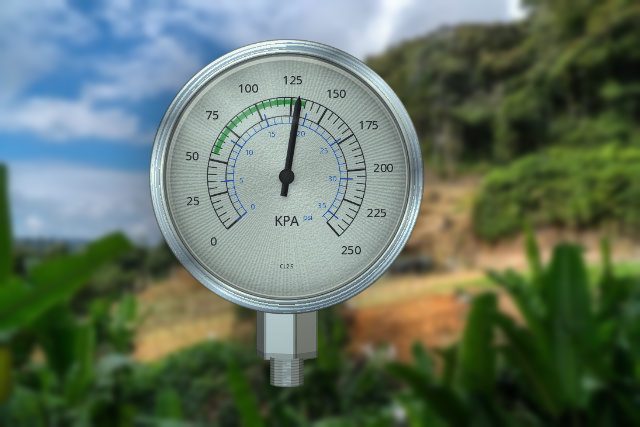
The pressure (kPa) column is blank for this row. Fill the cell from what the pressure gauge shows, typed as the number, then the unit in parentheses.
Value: 130 (kPa)
